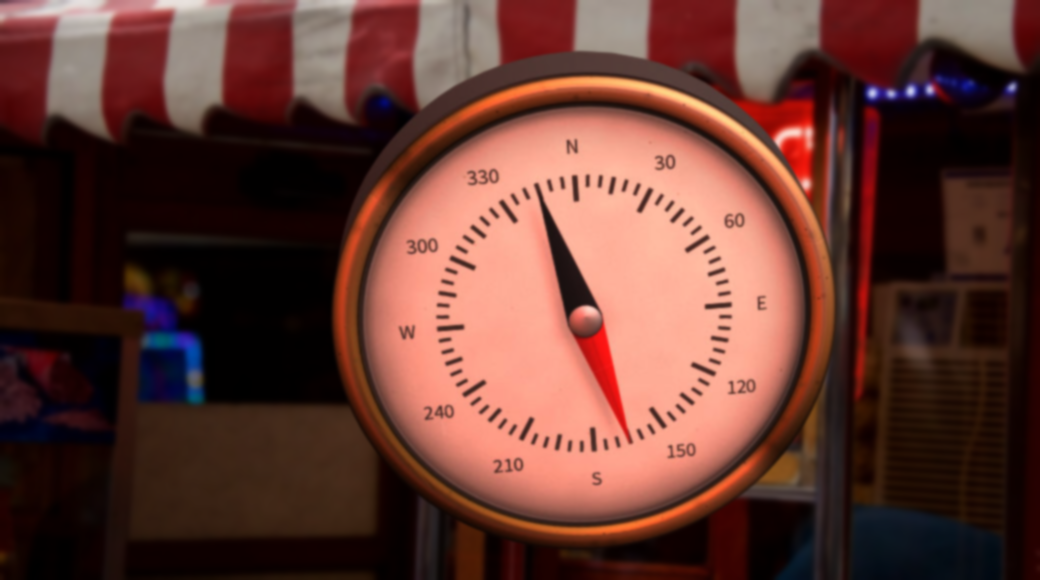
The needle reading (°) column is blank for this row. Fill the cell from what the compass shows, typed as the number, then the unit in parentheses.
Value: 165 (°)
